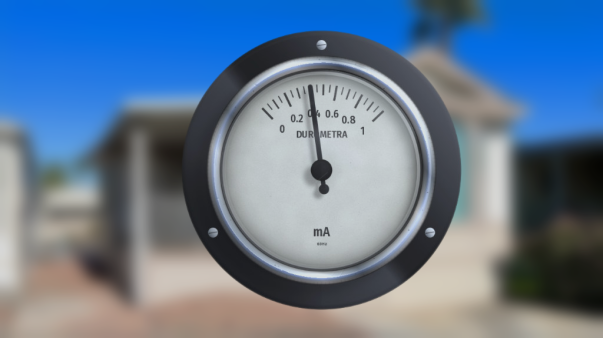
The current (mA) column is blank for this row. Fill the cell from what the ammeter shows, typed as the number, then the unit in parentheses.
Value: 0.4 (mA)
